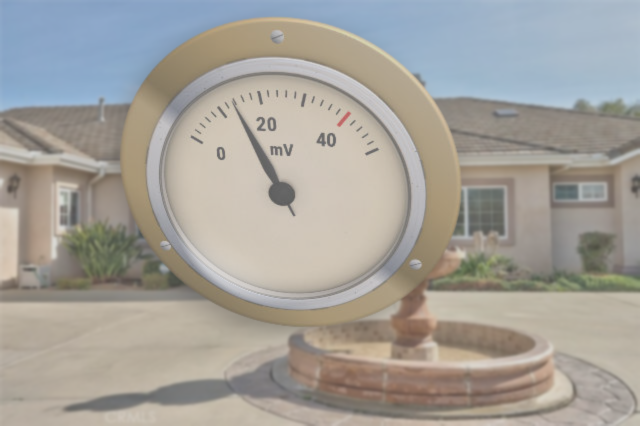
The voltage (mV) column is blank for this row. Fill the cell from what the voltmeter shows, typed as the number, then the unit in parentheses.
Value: 14 (mV)
